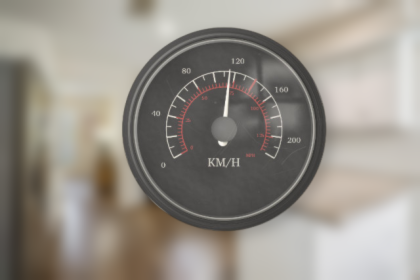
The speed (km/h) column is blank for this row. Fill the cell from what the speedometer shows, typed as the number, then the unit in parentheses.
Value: 115 (km/h)
